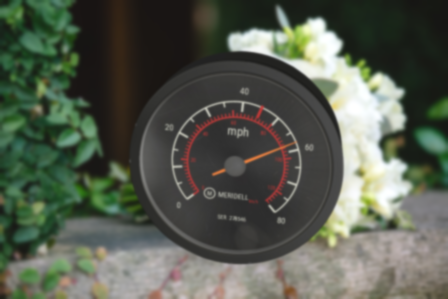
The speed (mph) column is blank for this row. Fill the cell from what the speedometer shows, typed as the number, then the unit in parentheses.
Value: 57.5 (mph)
